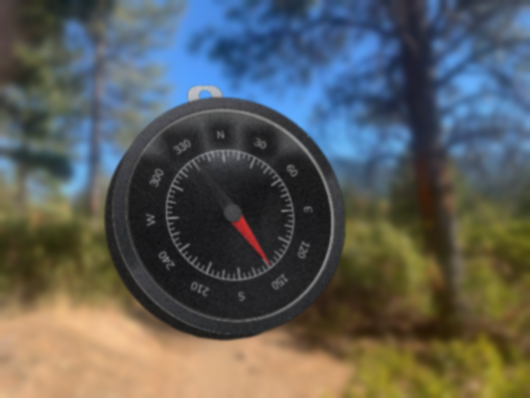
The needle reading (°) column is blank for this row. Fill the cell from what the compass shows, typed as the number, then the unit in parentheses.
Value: 150 (°)
